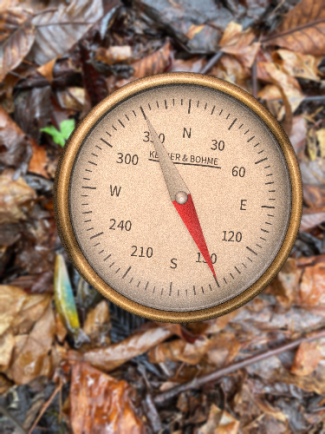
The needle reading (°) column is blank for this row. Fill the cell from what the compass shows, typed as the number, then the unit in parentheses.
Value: 150 (°)
